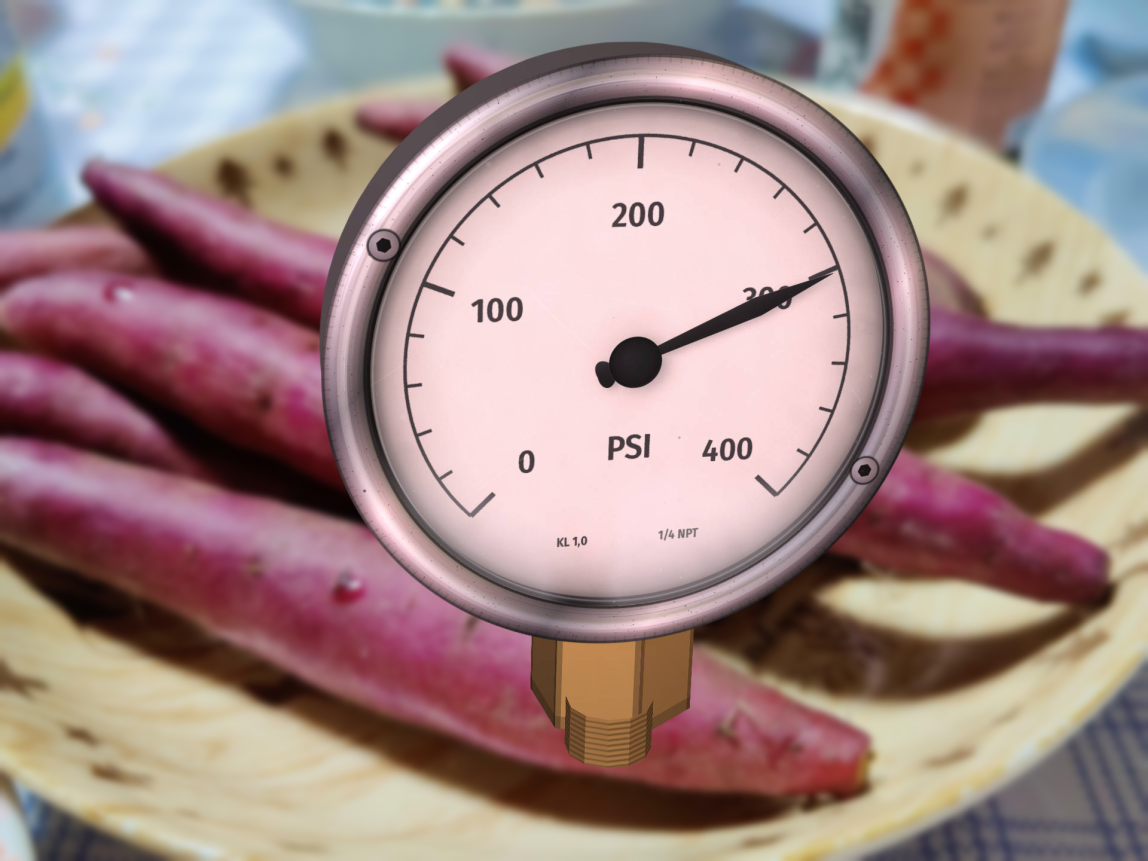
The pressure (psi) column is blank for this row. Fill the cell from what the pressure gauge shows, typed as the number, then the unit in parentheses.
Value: 300 (psi)
